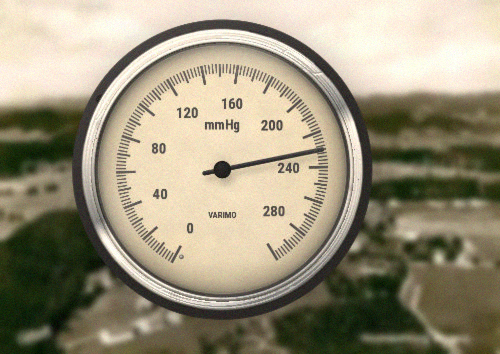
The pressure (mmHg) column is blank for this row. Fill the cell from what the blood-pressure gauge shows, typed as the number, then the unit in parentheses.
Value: 230 (mmHg)
